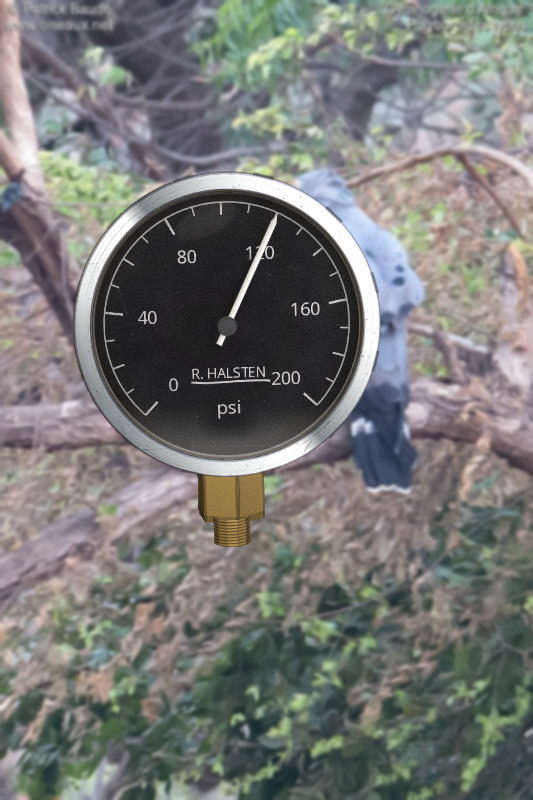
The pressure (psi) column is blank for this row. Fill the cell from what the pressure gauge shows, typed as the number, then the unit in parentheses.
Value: 120 (psi)
